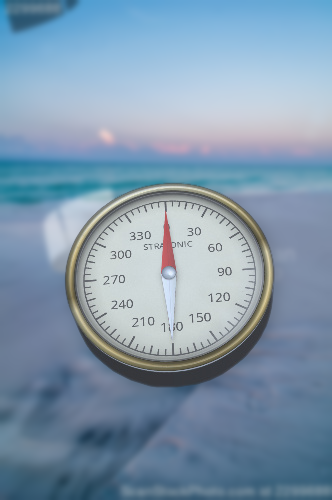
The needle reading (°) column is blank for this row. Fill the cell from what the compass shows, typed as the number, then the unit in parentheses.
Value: 0 (°)
